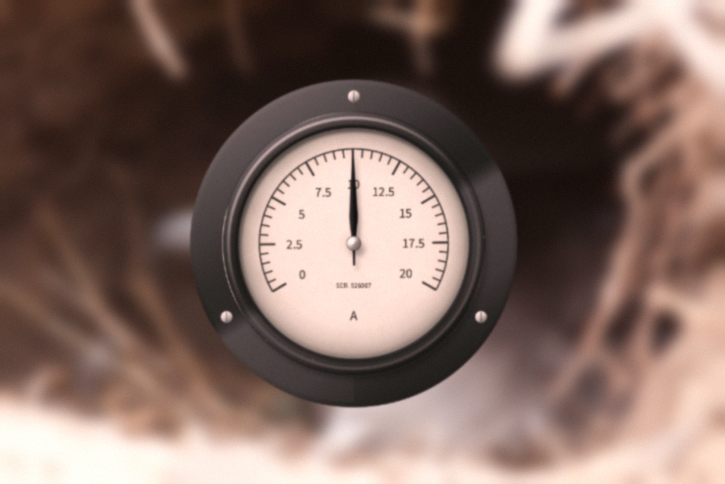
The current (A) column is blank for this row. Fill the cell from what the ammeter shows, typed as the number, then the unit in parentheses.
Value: 10 (A)
